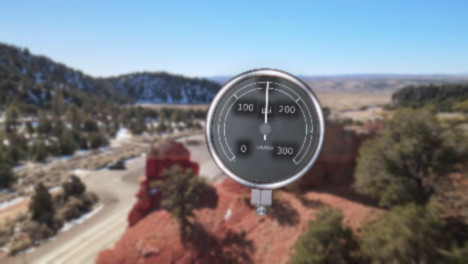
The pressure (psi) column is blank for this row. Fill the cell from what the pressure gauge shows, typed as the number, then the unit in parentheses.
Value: 150 (psi)
